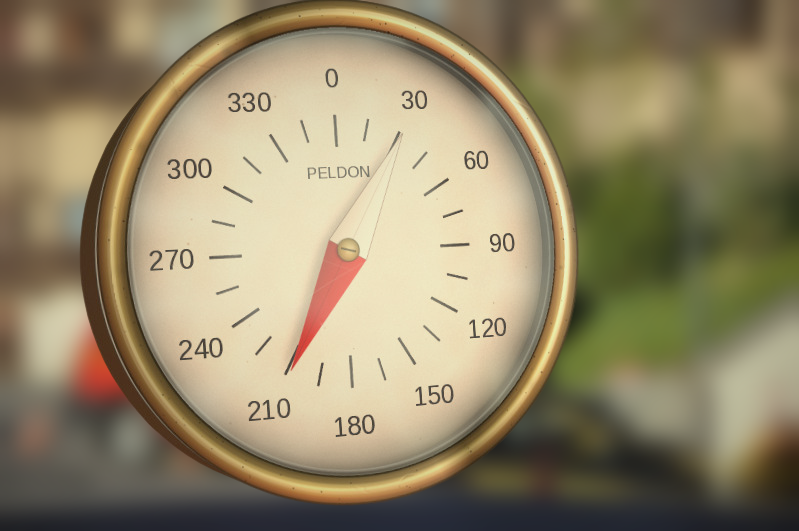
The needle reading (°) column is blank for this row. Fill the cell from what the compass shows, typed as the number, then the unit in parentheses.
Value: 210 (°)
